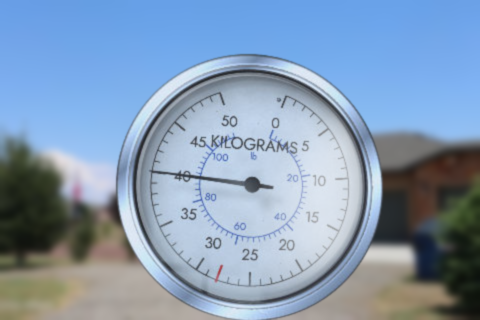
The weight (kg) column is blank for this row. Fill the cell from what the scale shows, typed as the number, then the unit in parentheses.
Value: 40 (kg)
